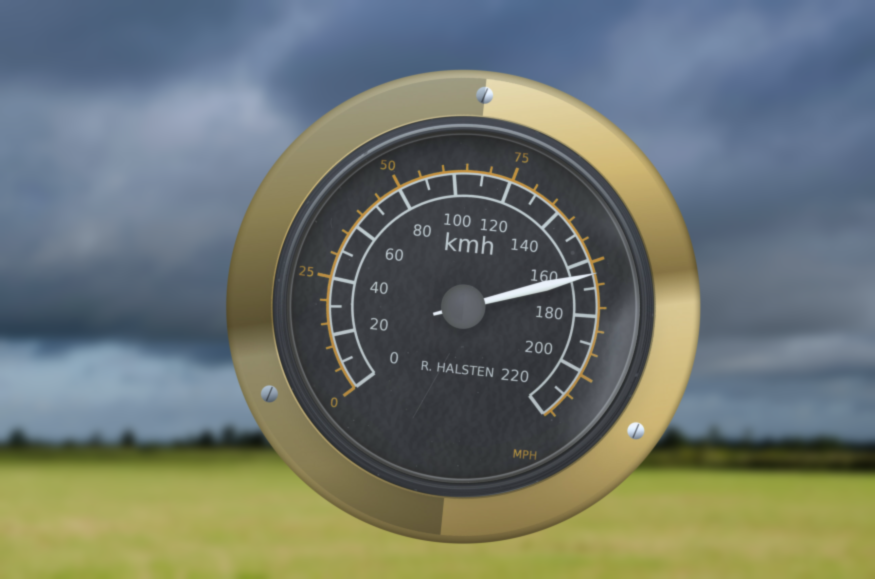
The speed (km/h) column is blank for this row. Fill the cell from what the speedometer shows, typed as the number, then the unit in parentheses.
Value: 165 (km/h)
